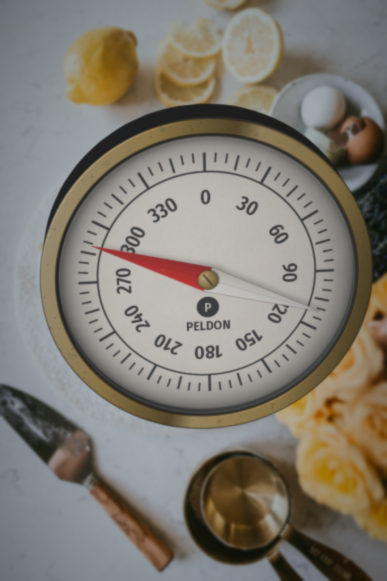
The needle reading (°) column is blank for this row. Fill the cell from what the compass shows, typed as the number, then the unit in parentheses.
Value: 290 (°)
